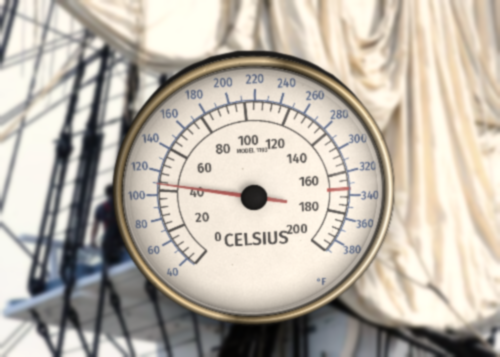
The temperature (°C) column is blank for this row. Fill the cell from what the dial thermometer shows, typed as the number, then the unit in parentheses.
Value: 44 (°C)
